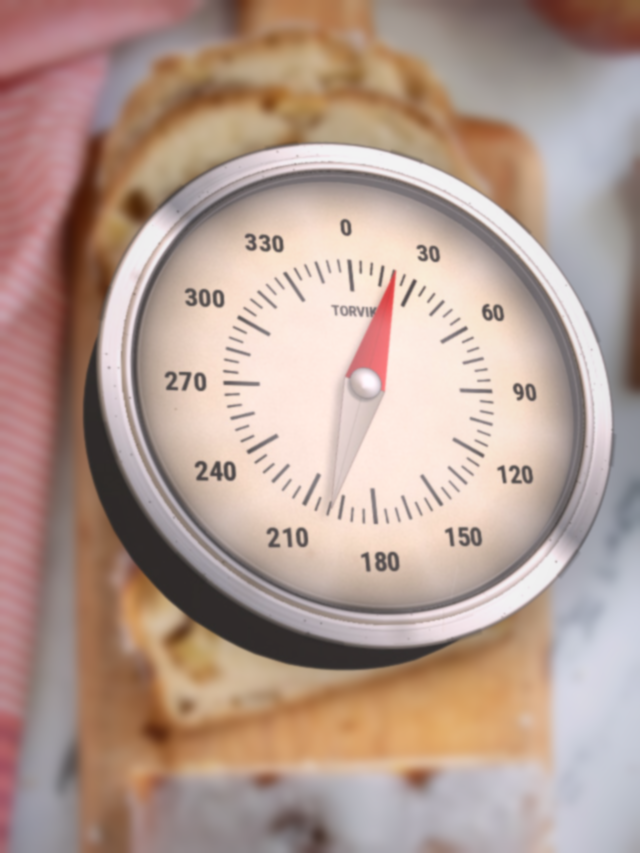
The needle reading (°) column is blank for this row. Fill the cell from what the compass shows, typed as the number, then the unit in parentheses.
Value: 20 (°)
